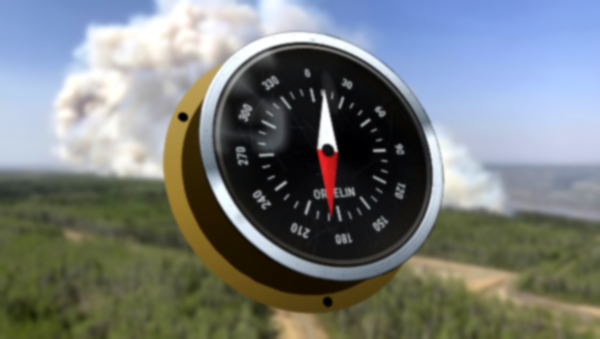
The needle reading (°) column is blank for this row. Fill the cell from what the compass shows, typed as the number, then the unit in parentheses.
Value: 190 (°)
